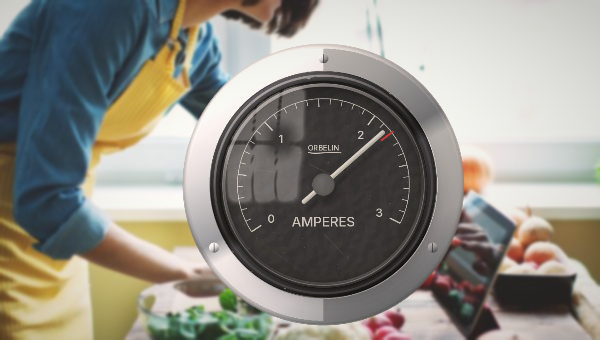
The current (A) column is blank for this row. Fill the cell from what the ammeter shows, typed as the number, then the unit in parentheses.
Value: 2.15 (A)
